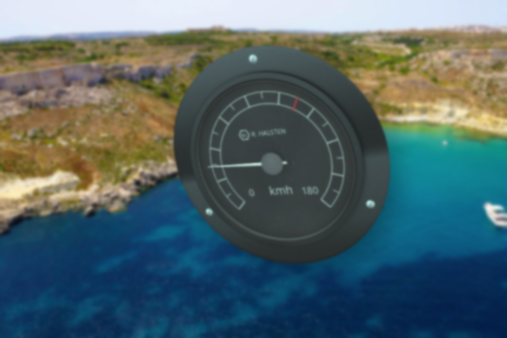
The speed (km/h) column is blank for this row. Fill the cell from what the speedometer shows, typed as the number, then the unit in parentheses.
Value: 30 (km/h)
